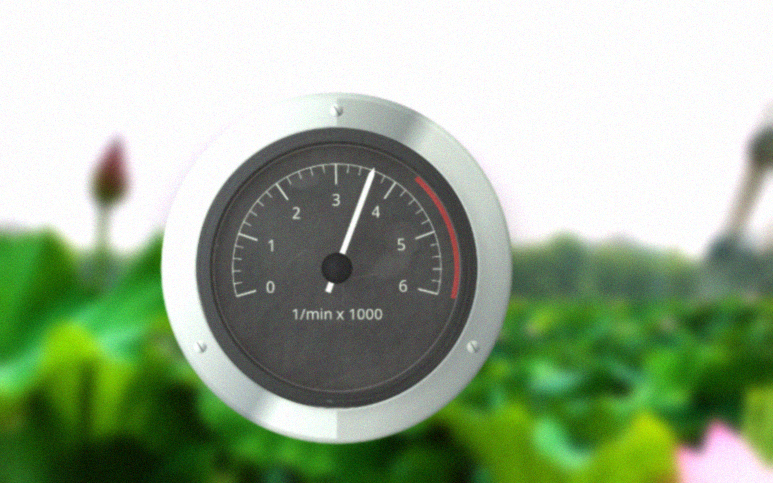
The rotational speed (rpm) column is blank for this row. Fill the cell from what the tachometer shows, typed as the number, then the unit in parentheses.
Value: 3600 (rpm)
